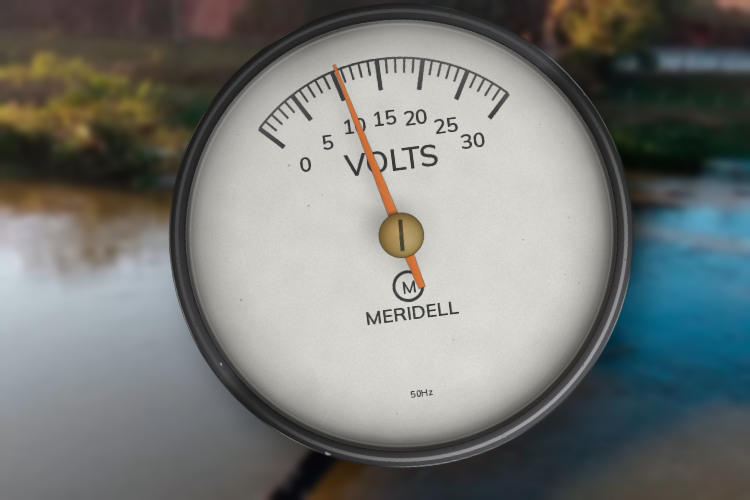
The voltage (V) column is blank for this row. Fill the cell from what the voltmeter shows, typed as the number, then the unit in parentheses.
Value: 10.5 (V)
